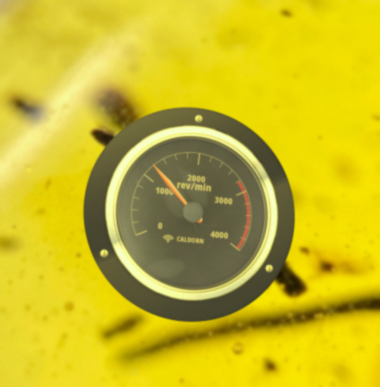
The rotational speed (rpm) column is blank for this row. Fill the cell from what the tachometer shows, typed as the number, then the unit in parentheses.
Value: 1200 (rpm)
